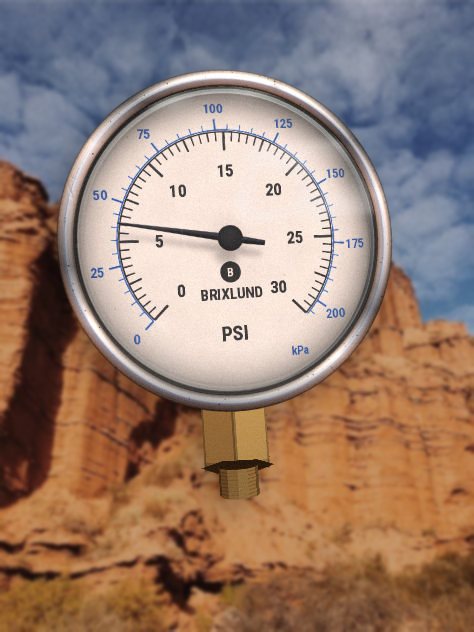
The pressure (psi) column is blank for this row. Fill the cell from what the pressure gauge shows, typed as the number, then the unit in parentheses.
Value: 6 (psi)
